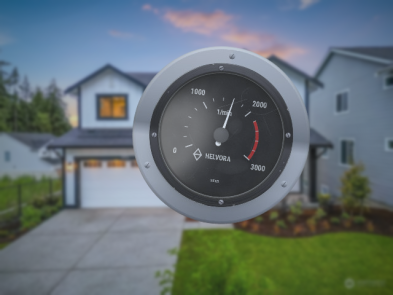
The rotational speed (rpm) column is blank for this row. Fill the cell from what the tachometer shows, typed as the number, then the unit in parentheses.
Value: 1600 (rpm)
